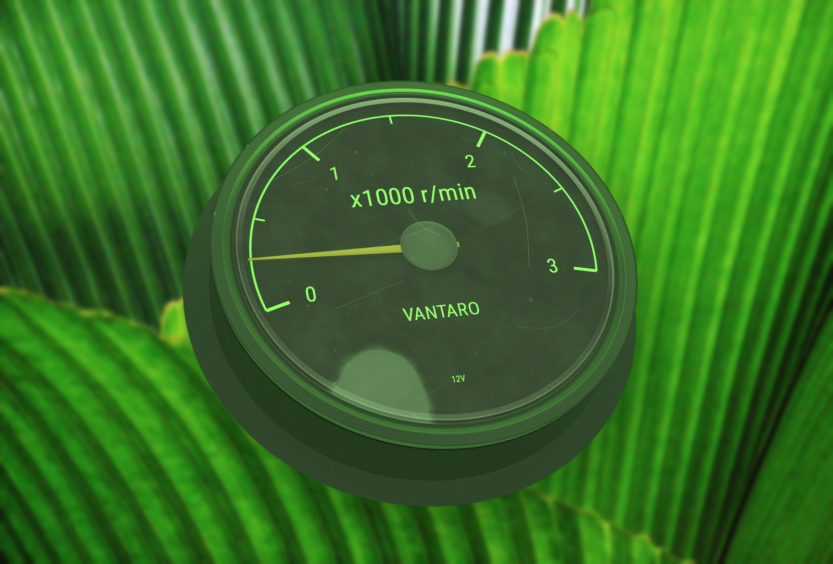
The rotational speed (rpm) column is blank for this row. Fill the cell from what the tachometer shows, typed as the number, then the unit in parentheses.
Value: 250 (rpm)
